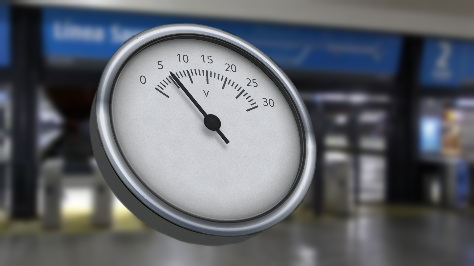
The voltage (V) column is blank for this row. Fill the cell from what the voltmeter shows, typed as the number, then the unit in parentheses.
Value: 5 (V)
